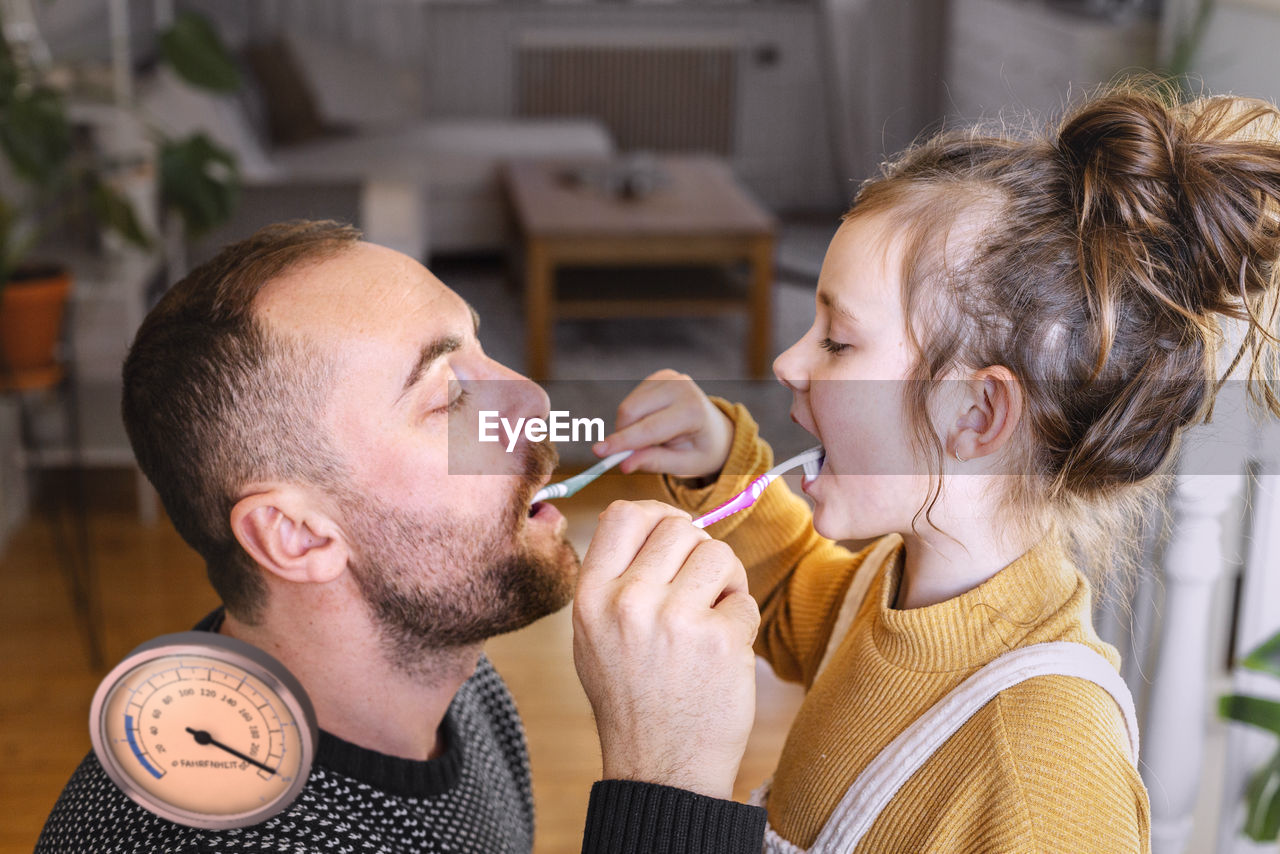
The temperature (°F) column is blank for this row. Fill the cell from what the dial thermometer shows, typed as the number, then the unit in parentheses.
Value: 210 (°F)
